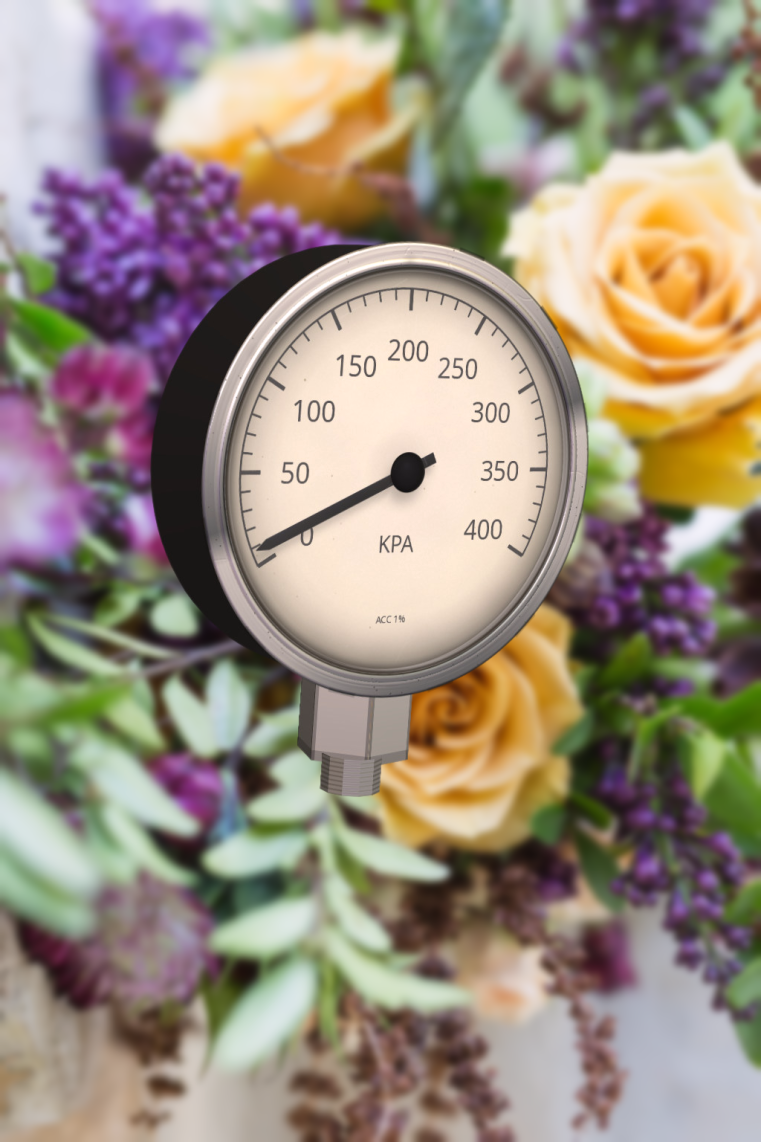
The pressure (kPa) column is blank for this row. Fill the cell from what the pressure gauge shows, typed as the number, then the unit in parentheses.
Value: 10 (kPa)
